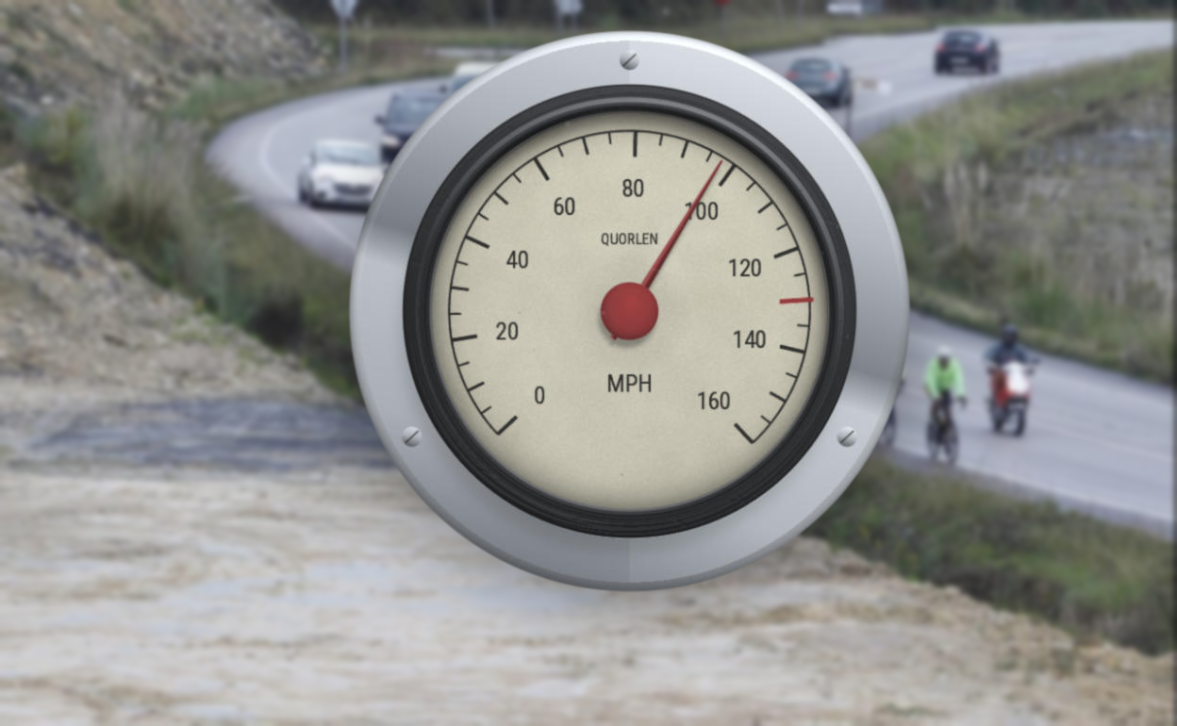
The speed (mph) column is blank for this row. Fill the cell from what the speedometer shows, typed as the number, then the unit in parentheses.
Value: 97.5 (mph)
